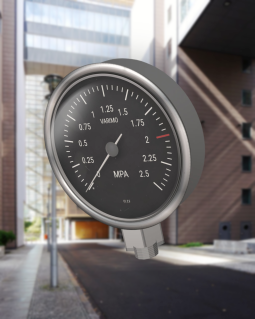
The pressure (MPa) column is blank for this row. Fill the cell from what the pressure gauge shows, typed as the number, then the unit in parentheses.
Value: 0 (MPa)
